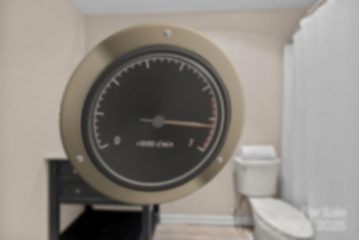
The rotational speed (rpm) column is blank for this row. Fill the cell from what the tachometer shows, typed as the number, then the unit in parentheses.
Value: 6200 (rpm)
